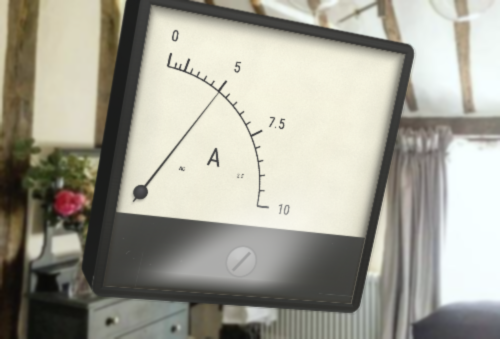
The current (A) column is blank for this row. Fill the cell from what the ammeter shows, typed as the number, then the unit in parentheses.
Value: 5 (A)
